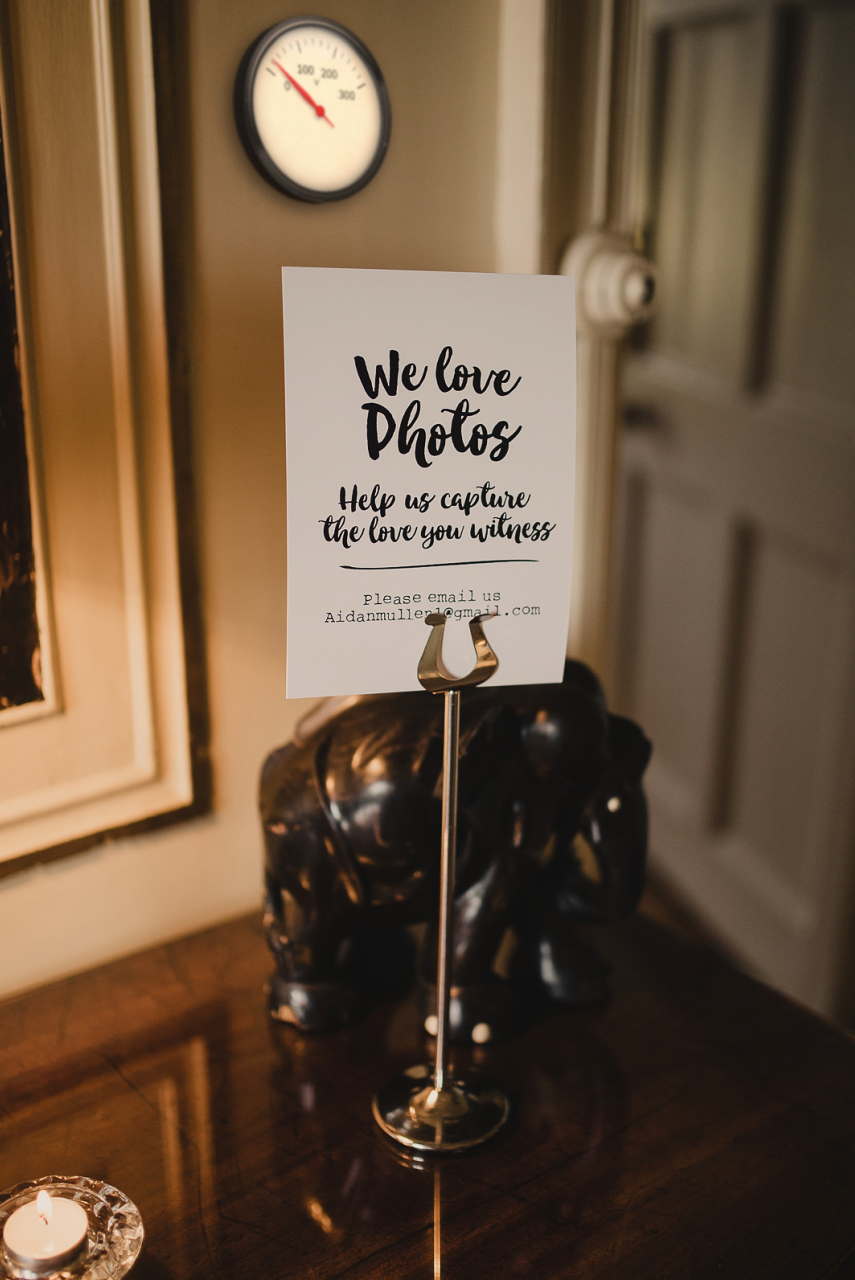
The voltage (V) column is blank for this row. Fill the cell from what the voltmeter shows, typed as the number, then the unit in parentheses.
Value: 20 (V)
